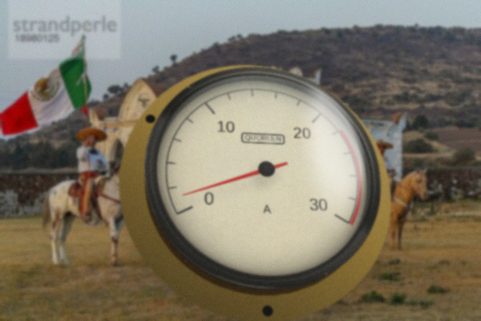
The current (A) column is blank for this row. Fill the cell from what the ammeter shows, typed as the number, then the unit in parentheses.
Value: 1 (A)
